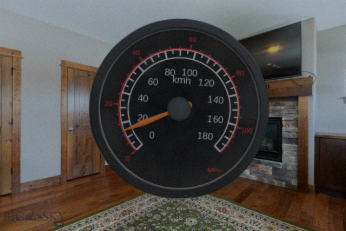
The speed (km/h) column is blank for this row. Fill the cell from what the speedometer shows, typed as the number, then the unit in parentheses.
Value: 15 (km/h)
